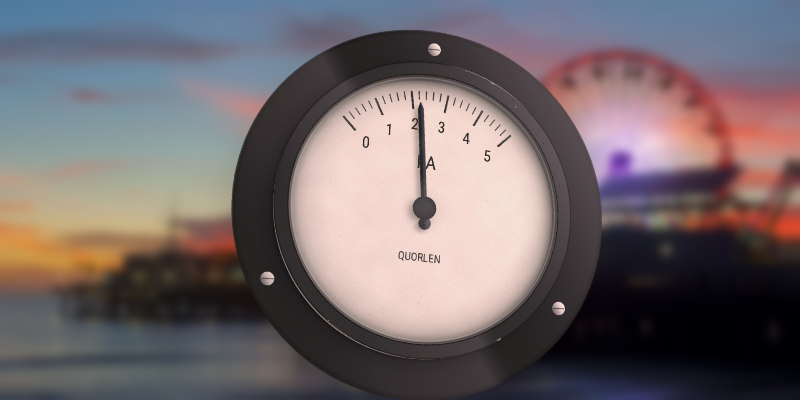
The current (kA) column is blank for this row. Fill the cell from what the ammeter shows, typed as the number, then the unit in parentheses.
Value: 2.2 (kA)
